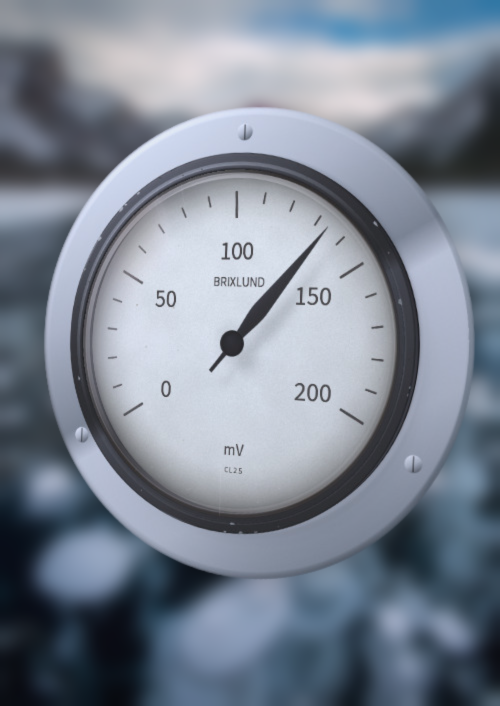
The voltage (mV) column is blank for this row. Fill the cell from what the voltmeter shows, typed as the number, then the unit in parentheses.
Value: 135 (mV)
